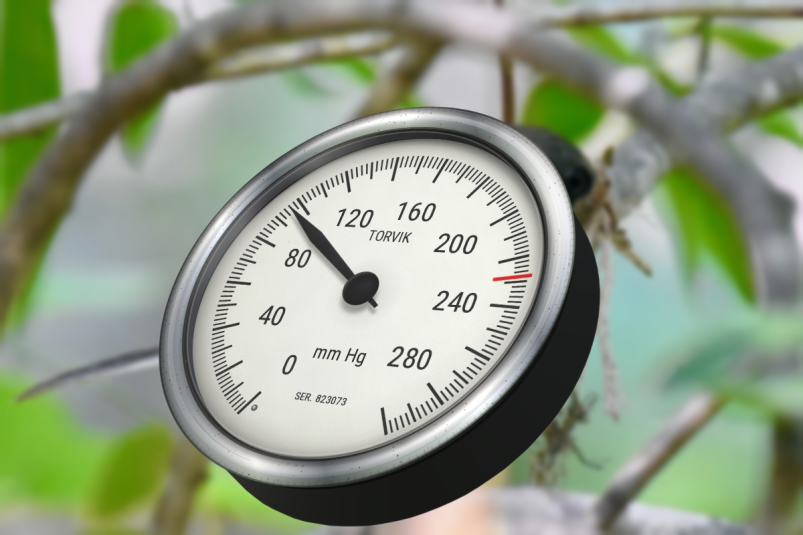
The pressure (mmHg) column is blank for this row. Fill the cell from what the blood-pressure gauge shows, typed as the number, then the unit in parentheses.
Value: 96 (mmHg)
